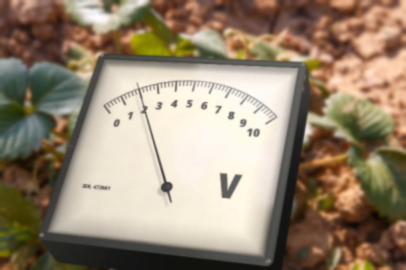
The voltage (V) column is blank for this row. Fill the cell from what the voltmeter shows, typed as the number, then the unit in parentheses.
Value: 2 (V)
